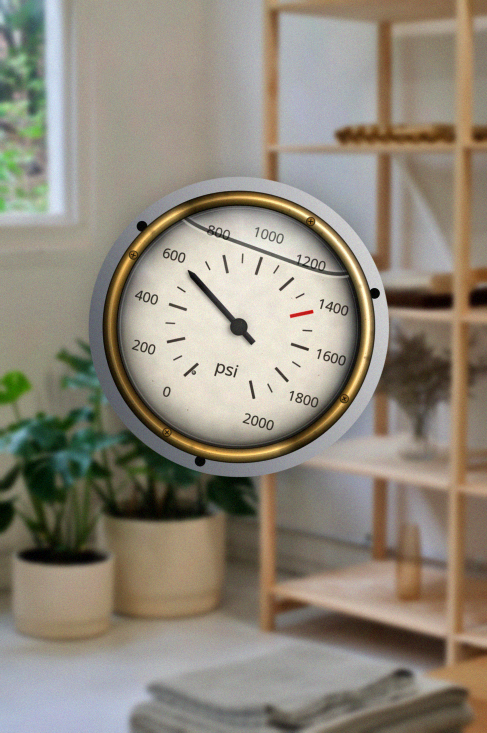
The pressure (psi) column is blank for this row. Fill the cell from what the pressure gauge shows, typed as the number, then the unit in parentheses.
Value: 600 (psi)
